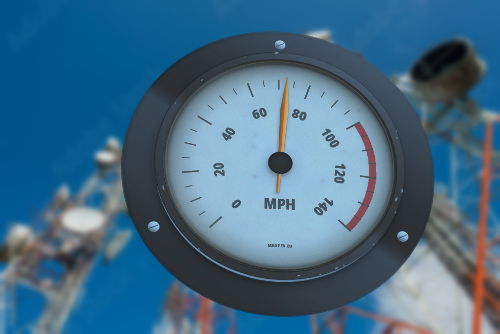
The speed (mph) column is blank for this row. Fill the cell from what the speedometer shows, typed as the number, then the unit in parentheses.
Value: 72.5 (mph)
